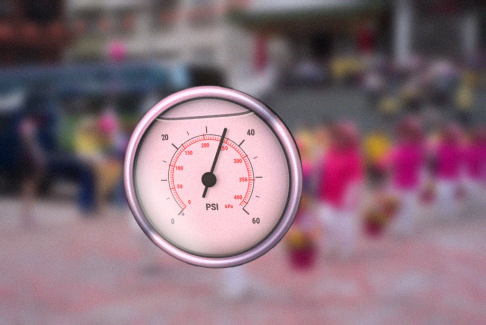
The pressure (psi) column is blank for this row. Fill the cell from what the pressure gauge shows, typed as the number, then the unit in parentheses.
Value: 35 (psi)
